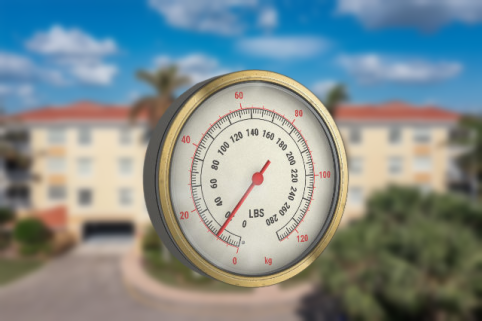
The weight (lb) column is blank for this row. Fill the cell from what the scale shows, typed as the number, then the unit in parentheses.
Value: 20 (lb)
